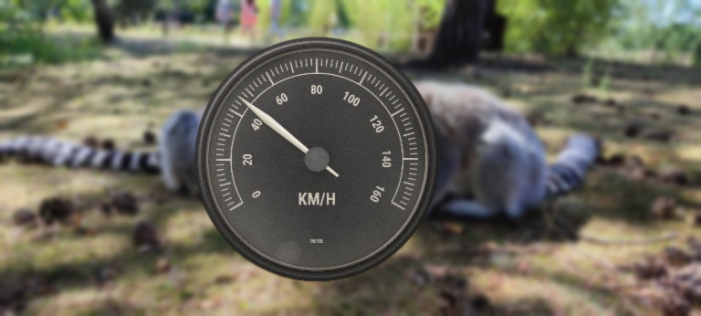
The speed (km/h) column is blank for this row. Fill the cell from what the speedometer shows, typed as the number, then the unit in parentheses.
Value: 46 (km/h)
